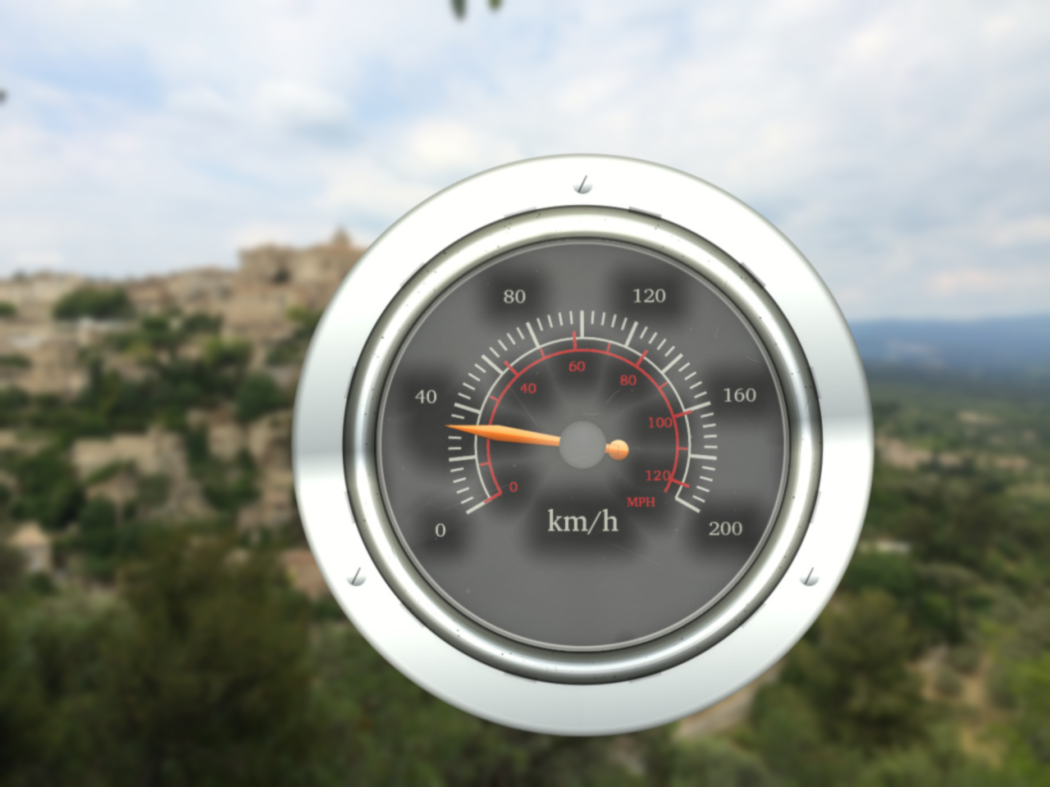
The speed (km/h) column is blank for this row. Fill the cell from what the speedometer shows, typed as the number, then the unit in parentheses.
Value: 32 (km/h)
